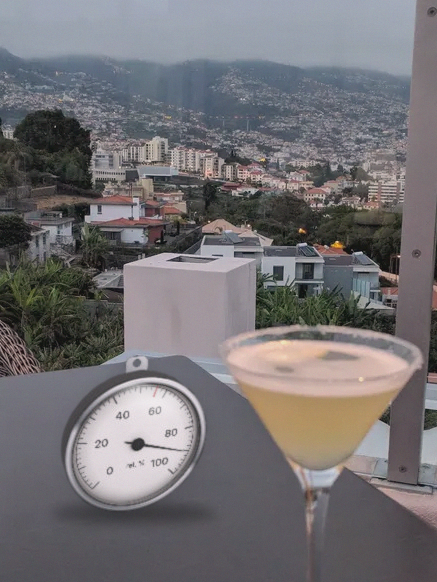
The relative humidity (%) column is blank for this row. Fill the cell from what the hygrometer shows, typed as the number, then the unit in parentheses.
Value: 90 (%)
